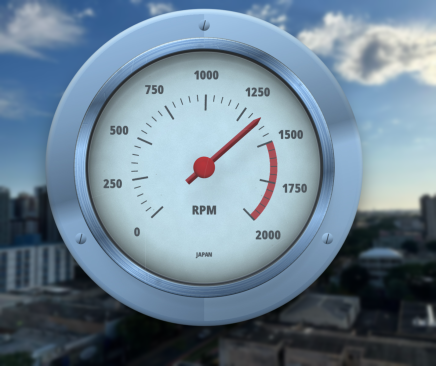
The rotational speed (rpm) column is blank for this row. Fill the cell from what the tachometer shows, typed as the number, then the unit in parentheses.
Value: 1350 (rpm)
